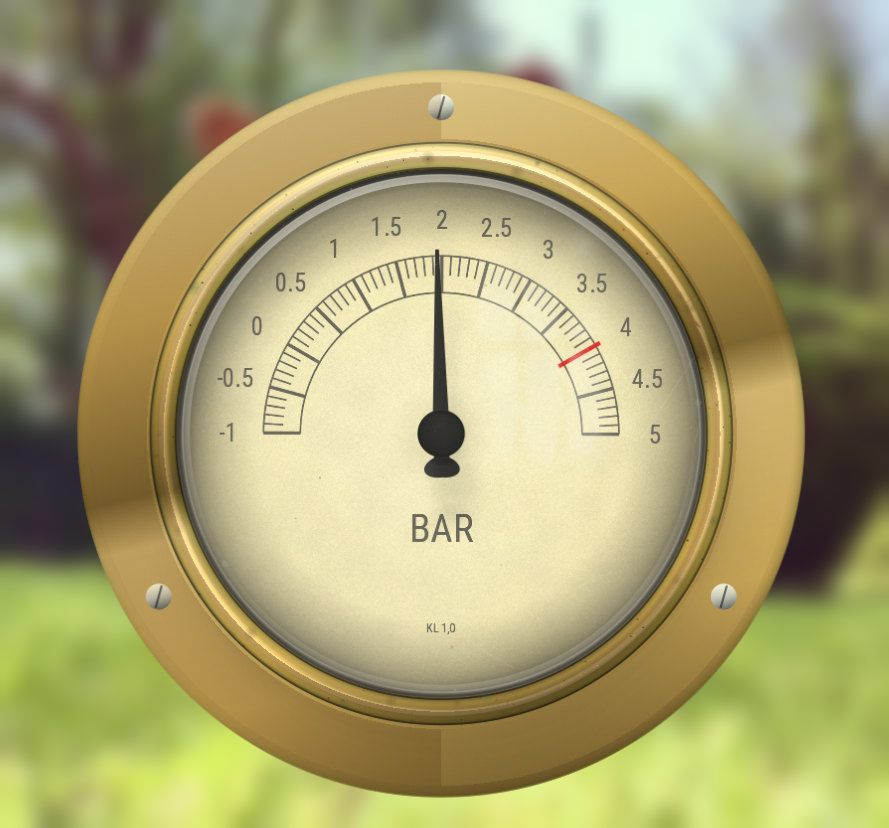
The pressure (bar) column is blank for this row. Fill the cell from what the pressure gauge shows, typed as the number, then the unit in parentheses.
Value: 1.95 (bar)
